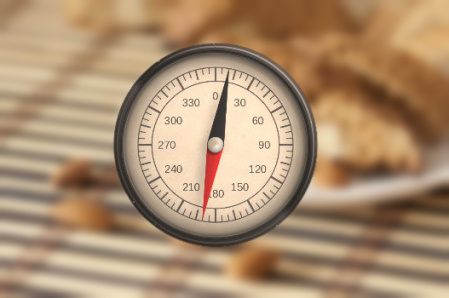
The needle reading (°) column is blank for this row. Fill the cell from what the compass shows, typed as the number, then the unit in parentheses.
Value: 190 (°)
